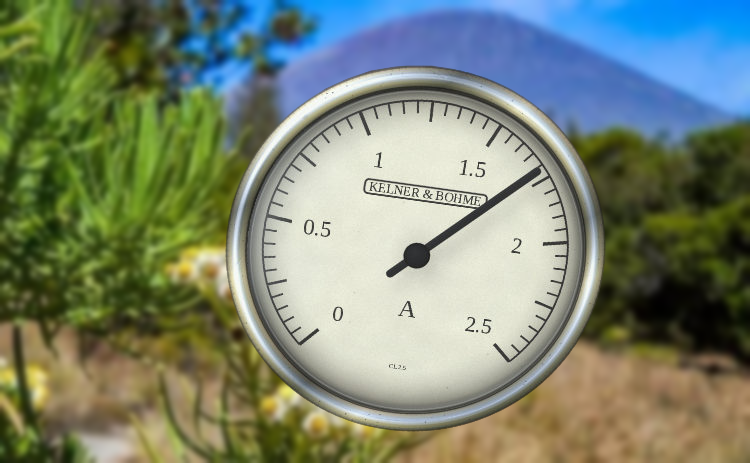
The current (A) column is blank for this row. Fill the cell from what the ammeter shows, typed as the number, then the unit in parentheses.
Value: 1.7 (A)
